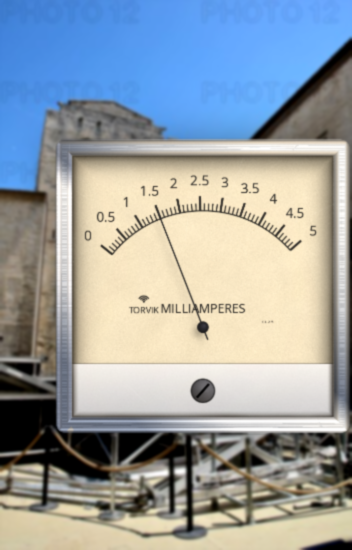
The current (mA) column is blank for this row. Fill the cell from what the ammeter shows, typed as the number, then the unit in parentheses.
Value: 1.5 (mA)
